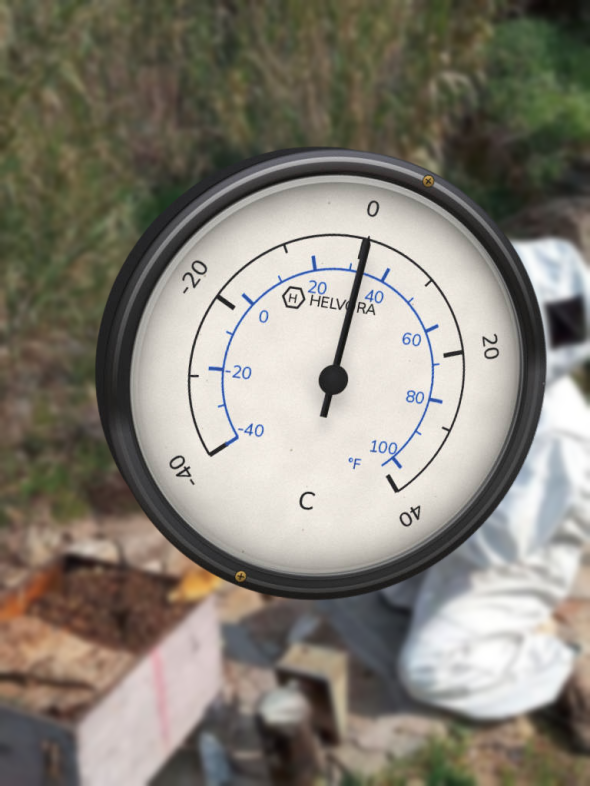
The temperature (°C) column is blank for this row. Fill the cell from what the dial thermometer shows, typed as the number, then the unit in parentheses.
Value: 0 (°C)
